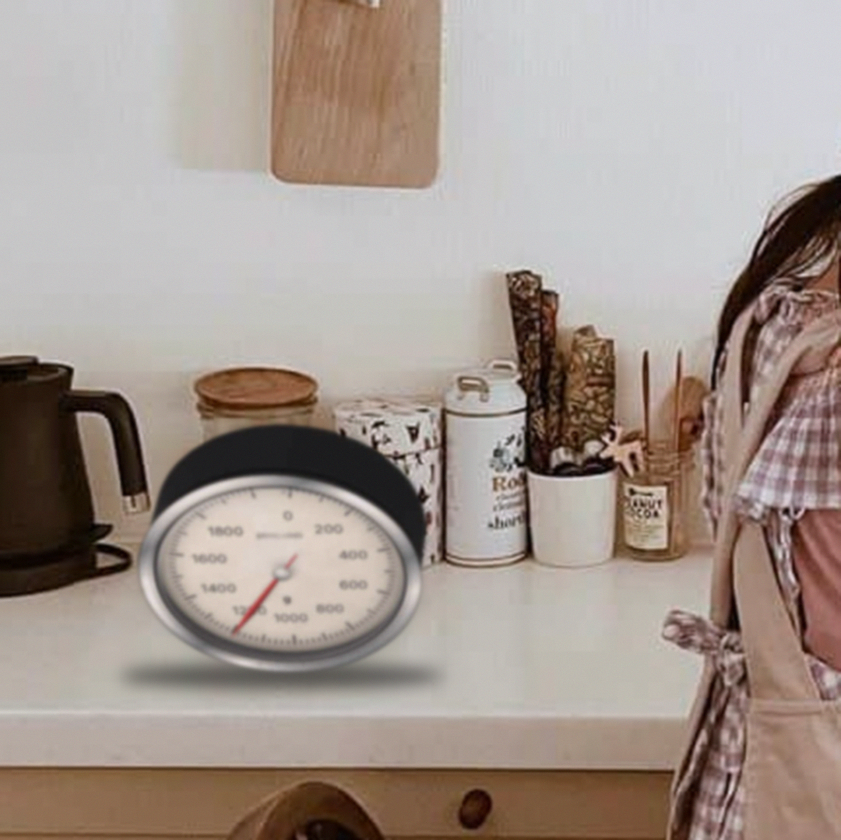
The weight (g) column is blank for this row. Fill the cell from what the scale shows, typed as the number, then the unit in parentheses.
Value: 1200 (g)
